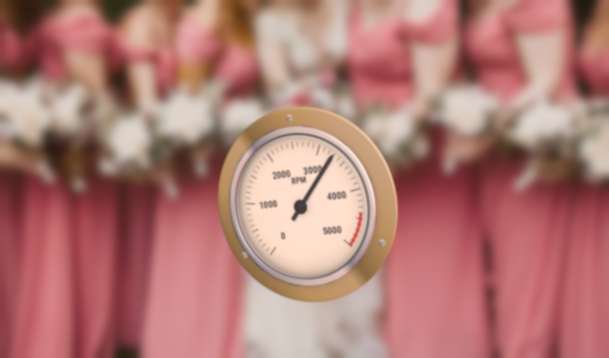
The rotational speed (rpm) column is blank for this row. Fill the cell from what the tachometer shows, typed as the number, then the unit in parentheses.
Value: 3300 (rpm)
